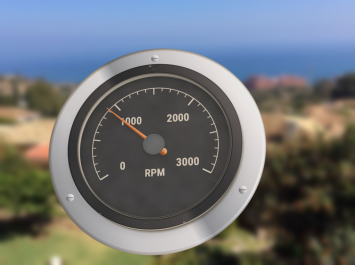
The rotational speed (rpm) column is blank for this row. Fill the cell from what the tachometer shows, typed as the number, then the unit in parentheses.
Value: 900 (rpm)
